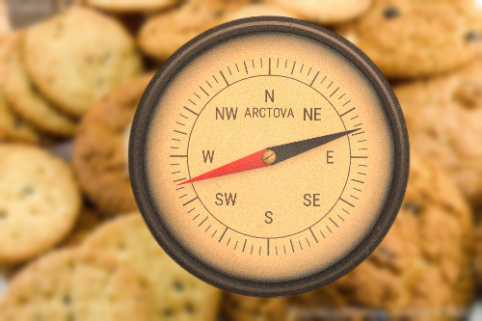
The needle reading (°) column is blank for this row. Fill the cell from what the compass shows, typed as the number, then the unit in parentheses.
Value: 252.5 (°)
